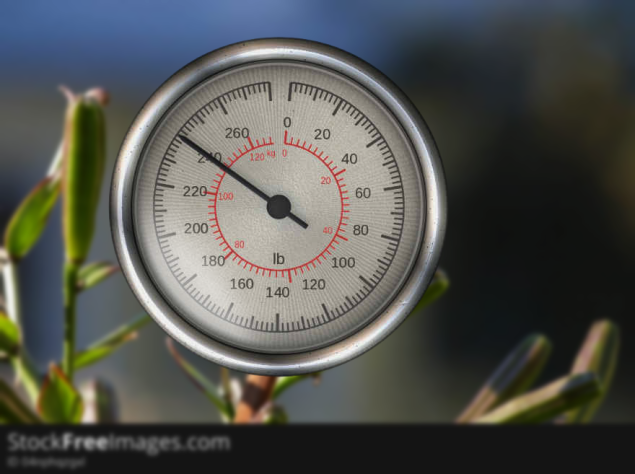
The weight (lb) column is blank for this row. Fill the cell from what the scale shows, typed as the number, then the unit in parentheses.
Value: 240 (lb)
